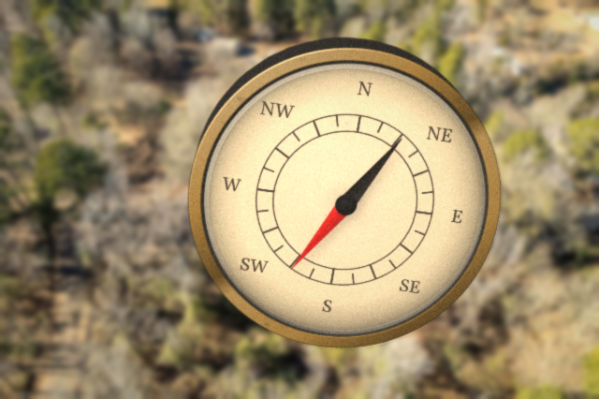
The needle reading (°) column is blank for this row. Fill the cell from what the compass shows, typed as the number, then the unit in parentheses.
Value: 210 (°)
